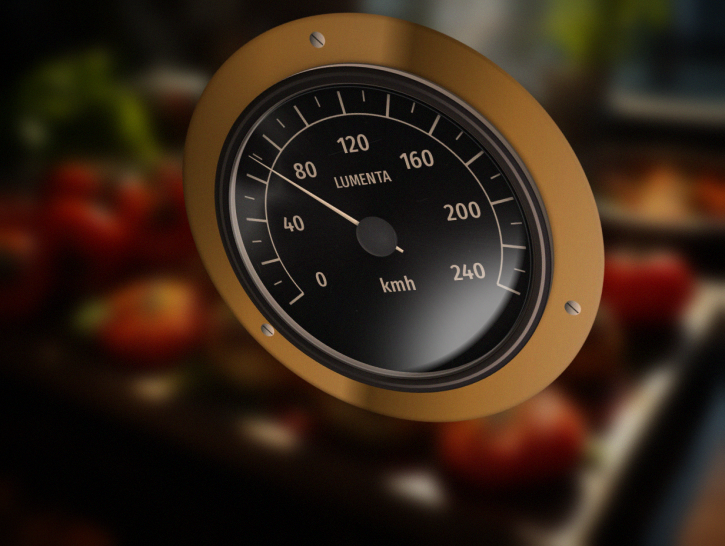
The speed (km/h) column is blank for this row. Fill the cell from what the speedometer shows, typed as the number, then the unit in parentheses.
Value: 70 (km/h)
